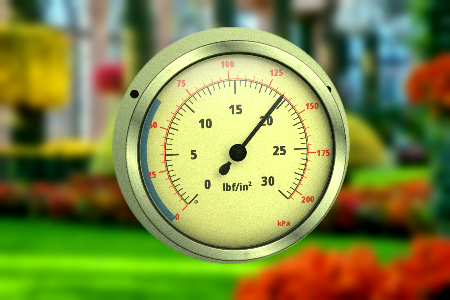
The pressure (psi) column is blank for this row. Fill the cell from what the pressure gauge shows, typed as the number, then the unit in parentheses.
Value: 19.5 (psi)
